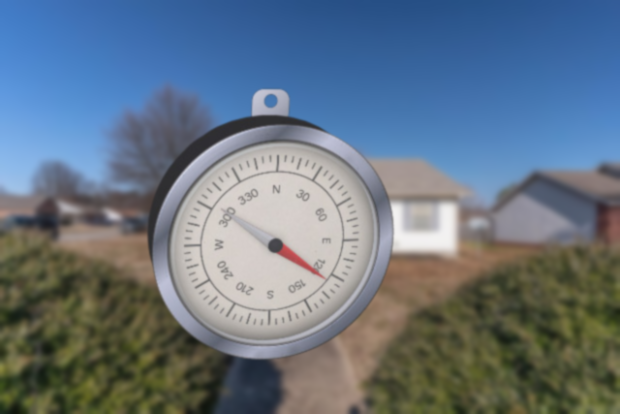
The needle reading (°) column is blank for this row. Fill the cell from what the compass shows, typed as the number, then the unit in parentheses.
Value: 125 (°)
